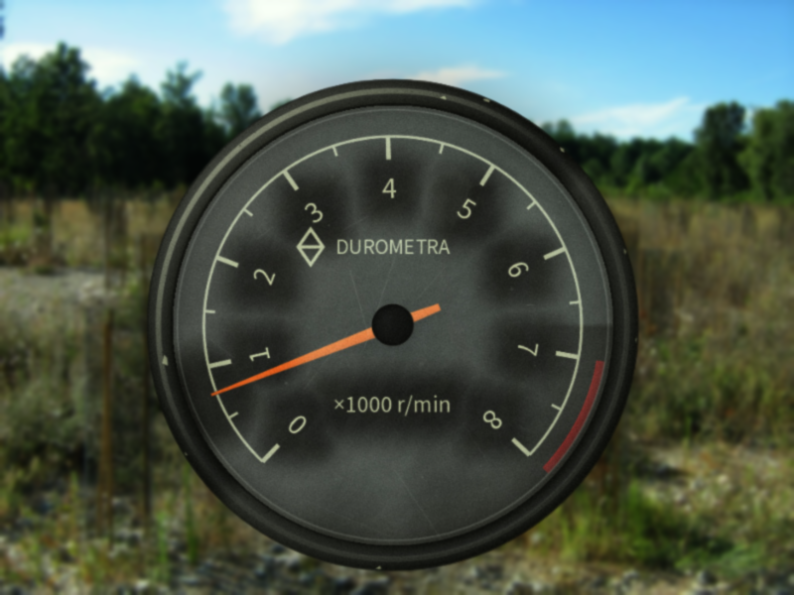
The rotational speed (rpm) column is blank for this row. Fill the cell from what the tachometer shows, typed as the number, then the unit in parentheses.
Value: 750 (rpm)
